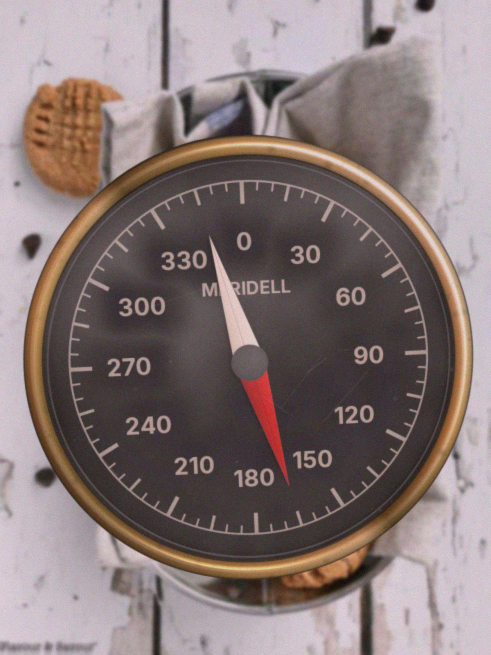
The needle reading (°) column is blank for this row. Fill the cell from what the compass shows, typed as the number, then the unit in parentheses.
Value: 165 (°)
